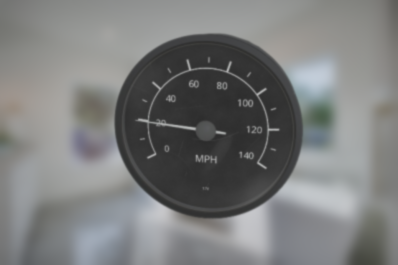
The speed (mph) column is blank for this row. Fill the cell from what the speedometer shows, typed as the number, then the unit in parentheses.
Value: 20 (mph)
